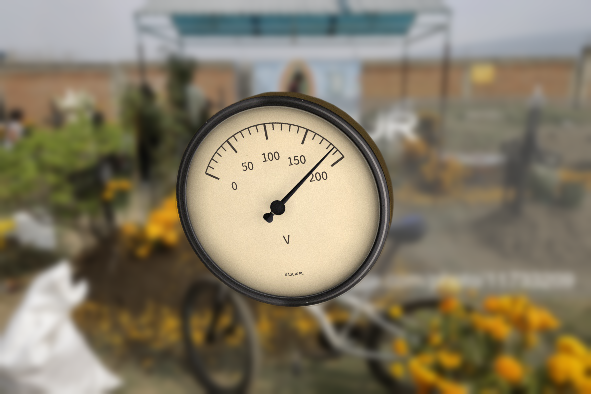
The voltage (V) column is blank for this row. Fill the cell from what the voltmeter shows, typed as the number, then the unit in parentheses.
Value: 185 (V)
